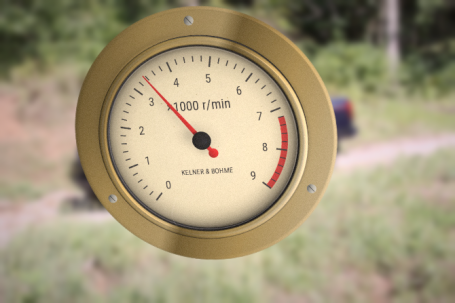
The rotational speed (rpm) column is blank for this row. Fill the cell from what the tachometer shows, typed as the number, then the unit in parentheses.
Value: 3400 (rpm)
